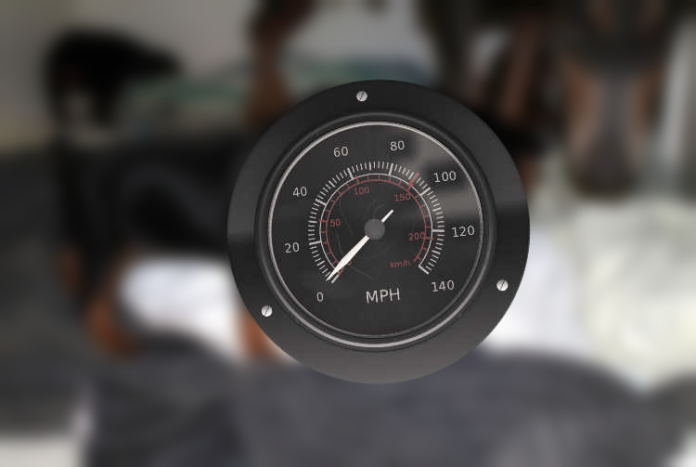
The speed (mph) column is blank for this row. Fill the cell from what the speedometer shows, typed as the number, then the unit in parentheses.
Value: 2 (mph)
